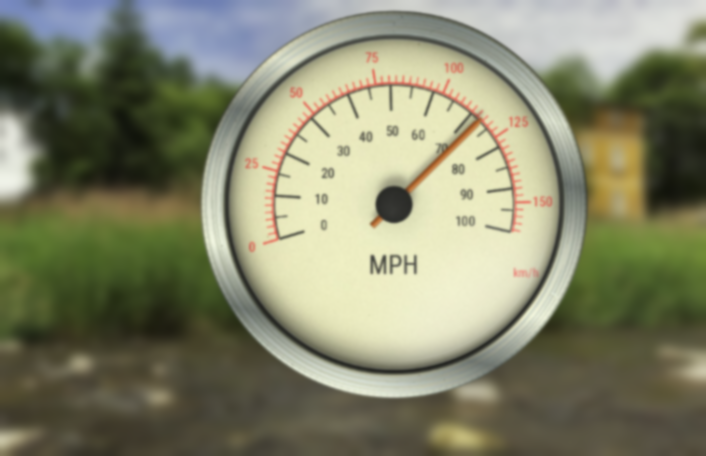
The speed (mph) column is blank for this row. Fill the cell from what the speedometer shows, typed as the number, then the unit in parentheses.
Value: 72.5 (mph)
